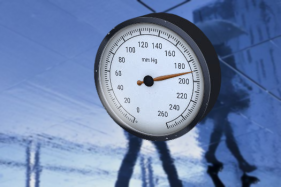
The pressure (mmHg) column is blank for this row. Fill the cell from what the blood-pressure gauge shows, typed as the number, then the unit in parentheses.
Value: 190 (mmHg)
